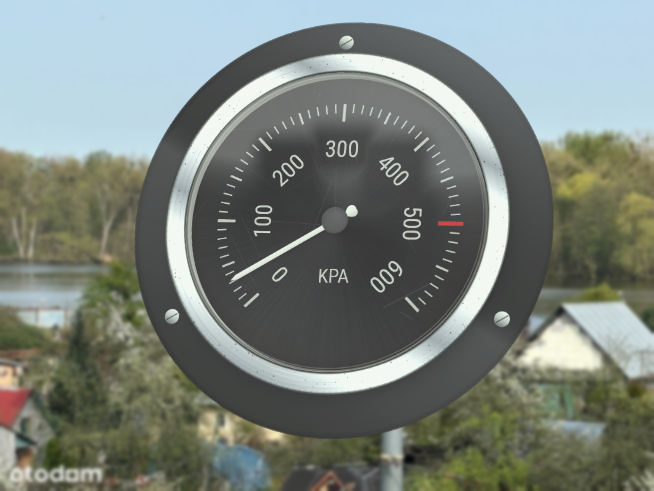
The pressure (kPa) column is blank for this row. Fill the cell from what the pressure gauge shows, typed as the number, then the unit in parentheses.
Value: 30 (kPa)
